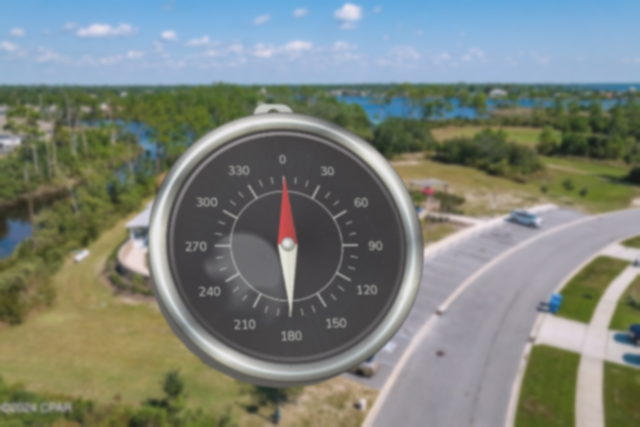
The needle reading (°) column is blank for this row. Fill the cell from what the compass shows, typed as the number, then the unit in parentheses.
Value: 0 (°)
